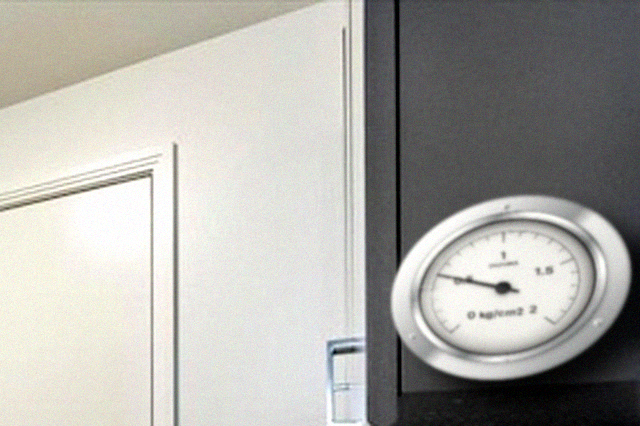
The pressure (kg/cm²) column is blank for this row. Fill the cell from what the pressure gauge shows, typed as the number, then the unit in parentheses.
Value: 0.5 (kg/cm²)
